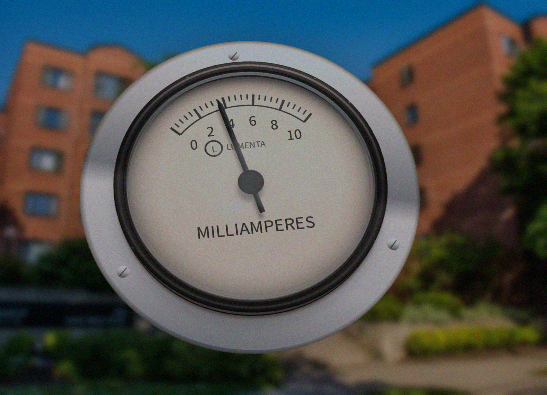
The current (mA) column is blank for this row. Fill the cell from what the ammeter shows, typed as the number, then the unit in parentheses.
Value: 3.6 (mA)
